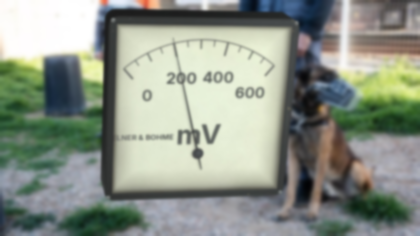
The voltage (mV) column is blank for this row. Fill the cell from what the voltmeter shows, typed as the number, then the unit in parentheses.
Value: 200 (mV)
